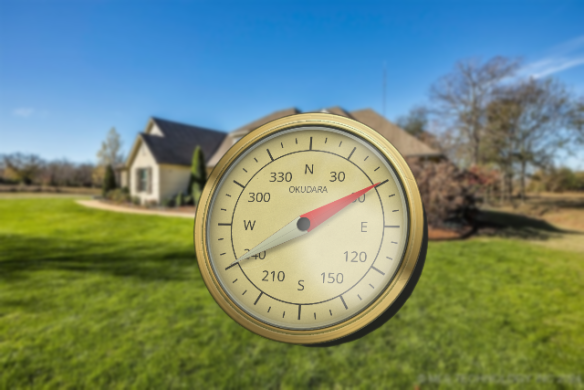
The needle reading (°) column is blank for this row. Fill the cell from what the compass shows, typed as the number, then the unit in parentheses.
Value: 60 (°)
